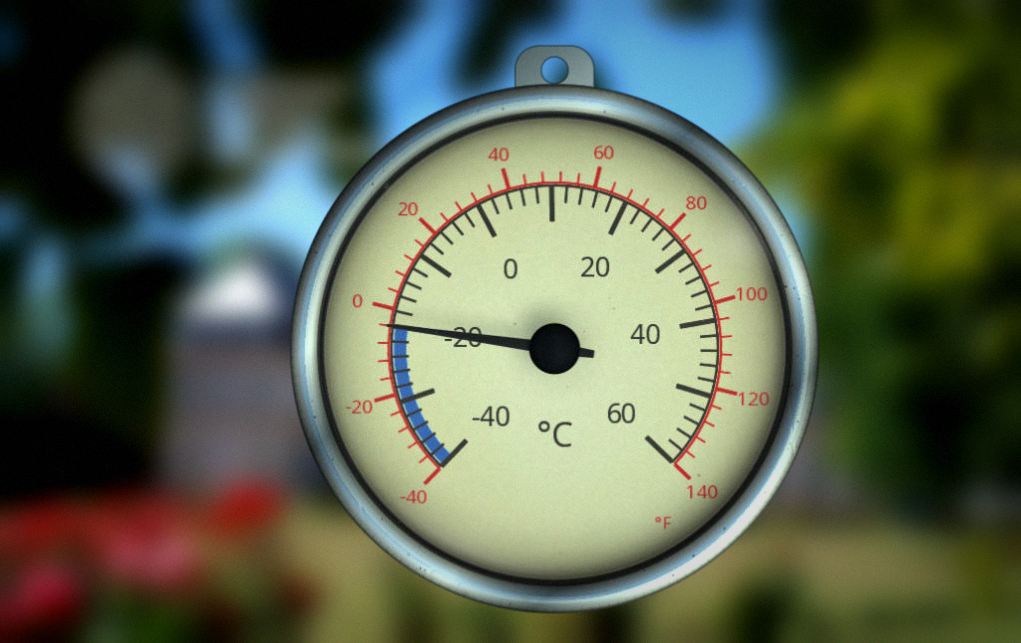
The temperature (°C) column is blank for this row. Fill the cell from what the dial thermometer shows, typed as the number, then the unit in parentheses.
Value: -20 (°C)
